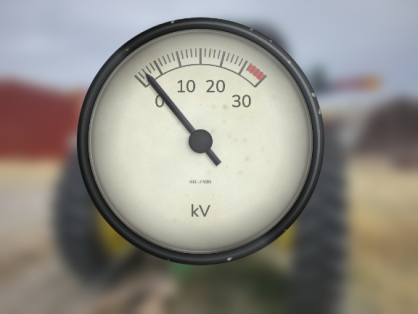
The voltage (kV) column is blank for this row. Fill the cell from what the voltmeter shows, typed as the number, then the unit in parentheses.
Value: 2 (kV)
